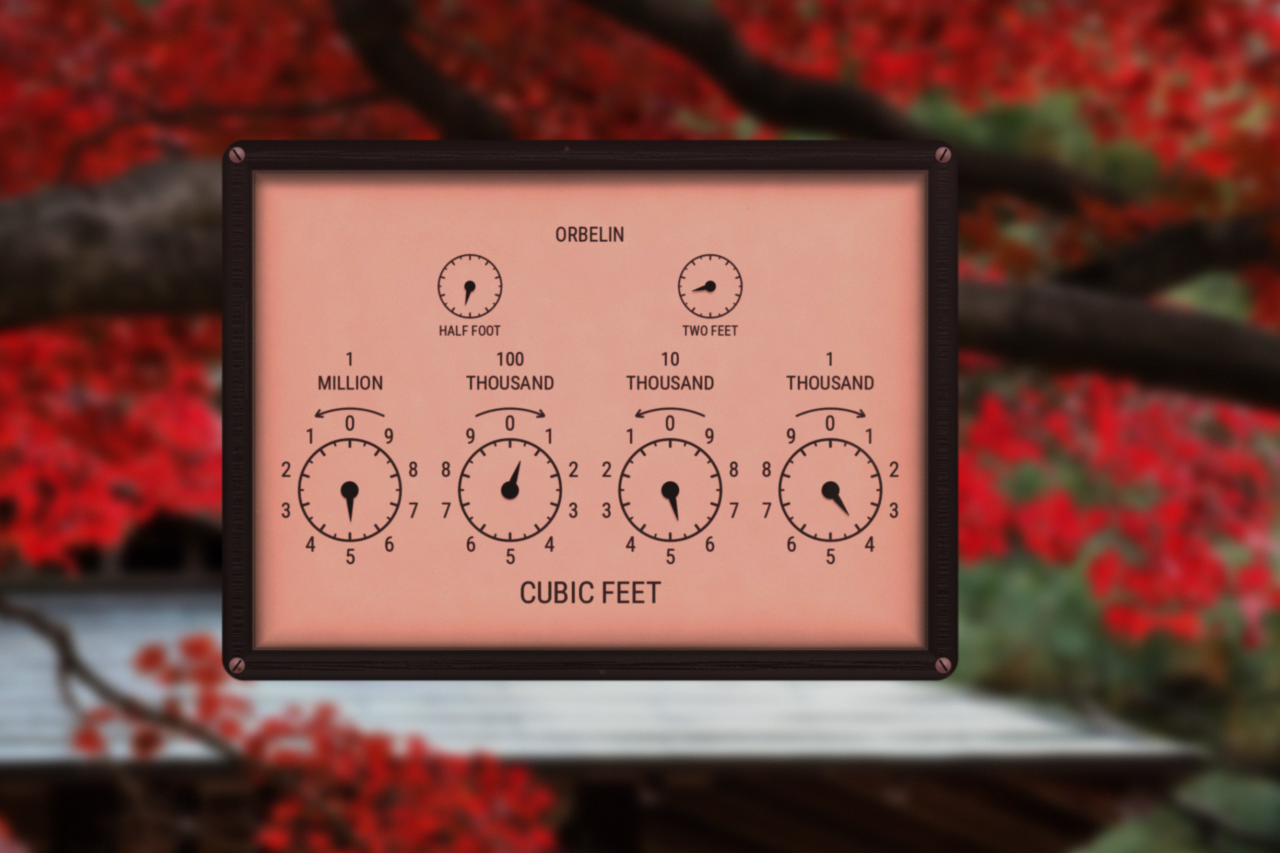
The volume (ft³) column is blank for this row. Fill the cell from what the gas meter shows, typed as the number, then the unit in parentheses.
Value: 505400 (ft³)
